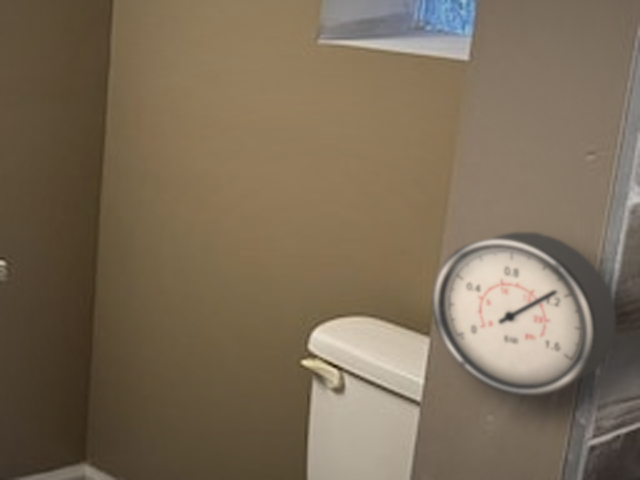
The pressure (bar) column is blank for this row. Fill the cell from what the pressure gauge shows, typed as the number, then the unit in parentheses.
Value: 1.15 (bar)
